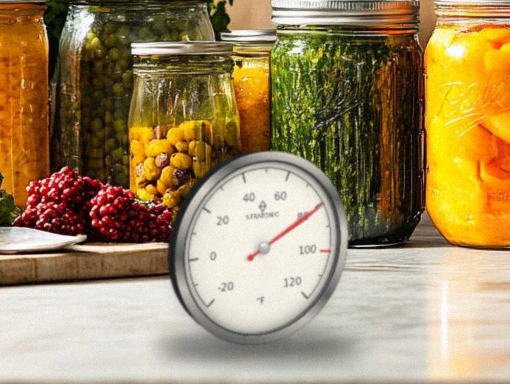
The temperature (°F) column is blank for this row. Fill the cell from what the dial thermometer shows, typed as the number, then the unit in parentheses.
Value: 80 (°F)
